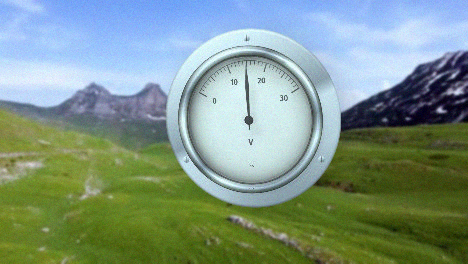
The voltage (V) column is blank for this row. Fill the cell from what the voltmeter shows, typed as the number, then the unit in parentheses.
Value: 15 (V)
